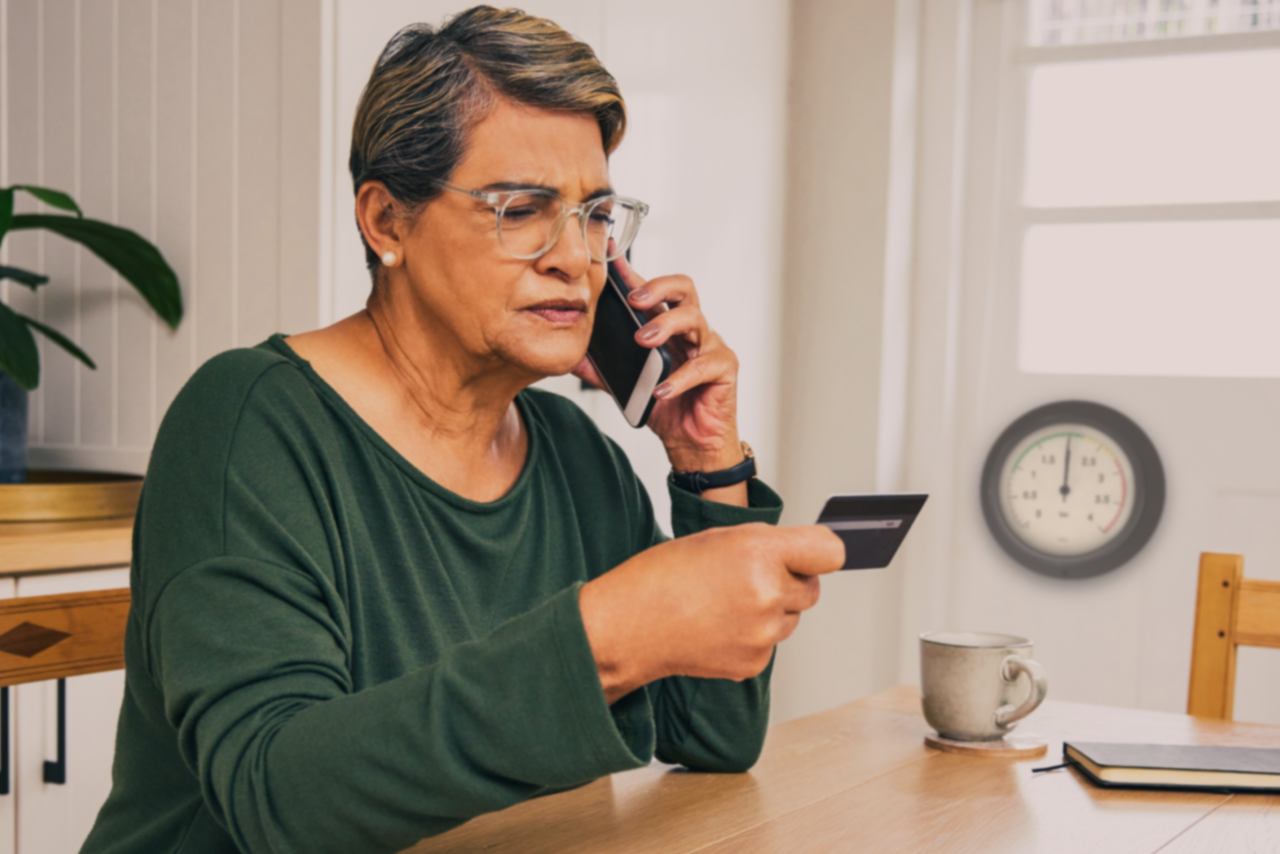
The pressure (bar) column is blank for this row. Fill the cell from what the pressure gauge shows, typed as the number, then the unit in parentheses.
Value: 2 (bar)
